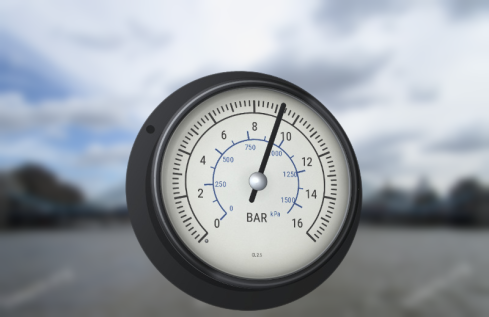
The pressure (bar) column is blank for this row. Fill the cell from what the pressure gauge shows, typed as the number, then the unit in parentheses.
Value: 9.2 (bar)
